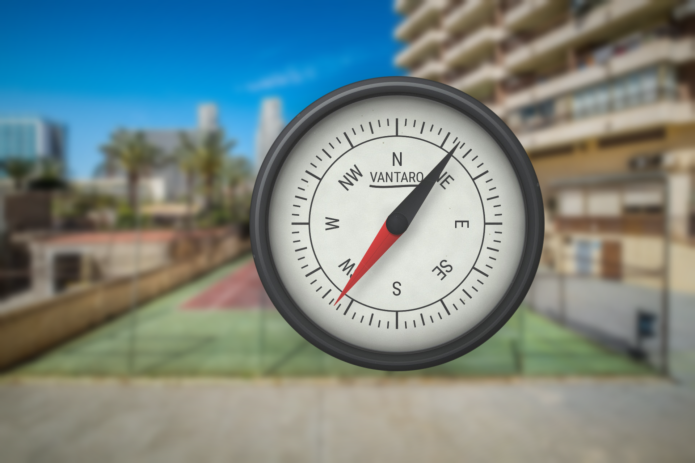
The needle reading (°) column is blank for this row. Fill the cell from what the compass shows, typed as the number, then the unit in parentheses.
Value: 217.5 (°)
